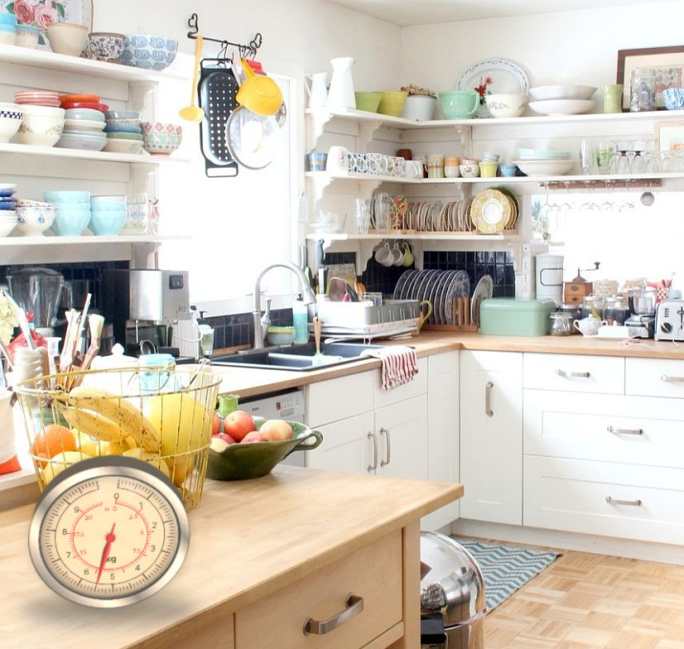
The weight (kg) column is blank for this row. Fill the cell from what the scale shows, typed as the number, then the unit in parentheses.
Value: 5.5 (kg)
